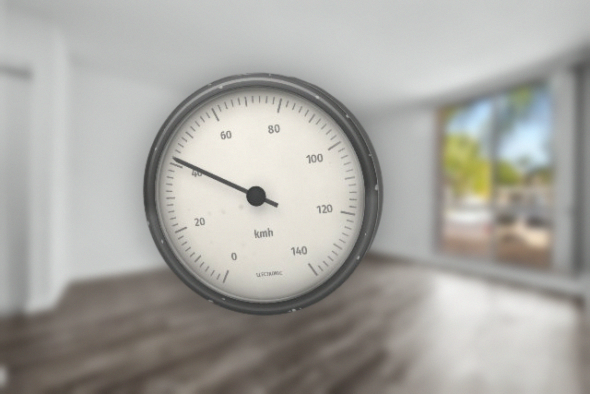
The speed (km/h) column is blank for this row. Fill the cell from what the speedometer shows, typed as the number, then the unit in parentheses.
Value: 42 (km/h)
